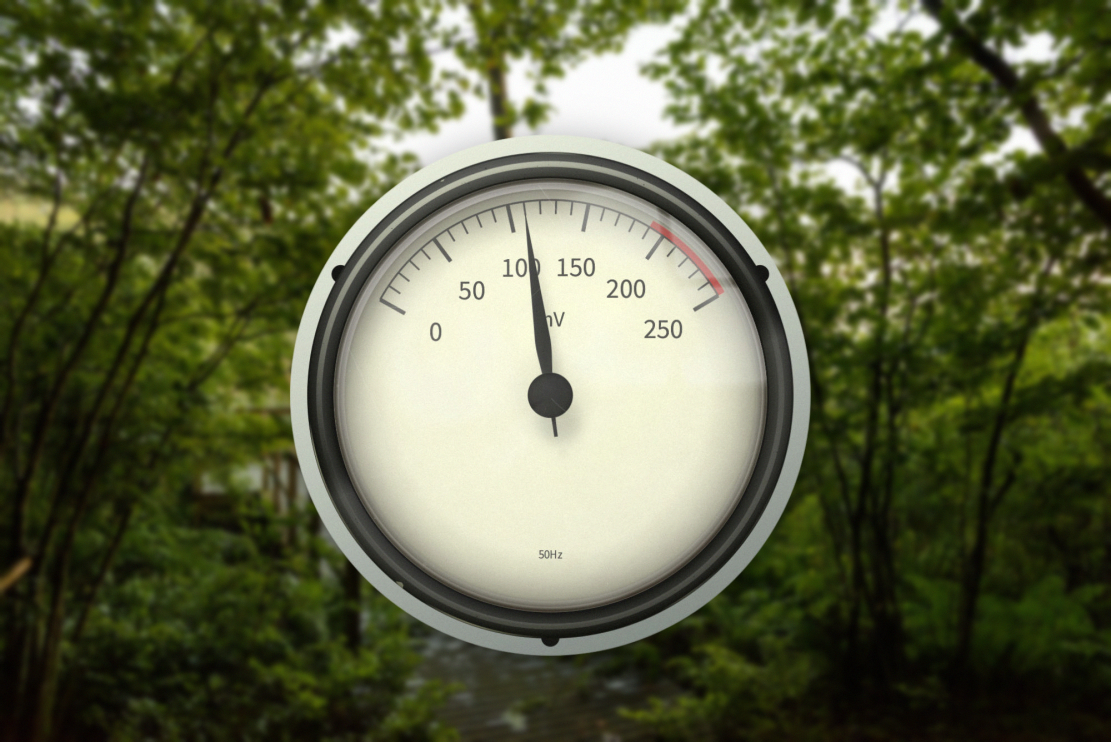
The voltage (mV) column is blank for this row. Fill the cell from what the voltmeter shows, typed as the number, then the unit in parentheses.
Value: 110 (mV)
